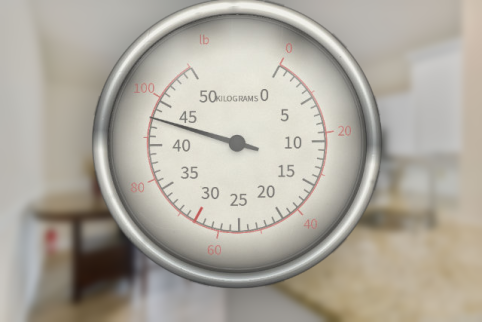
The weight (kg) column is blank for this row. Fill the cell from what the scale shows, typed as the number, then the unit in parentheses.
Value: 43 (kg)
